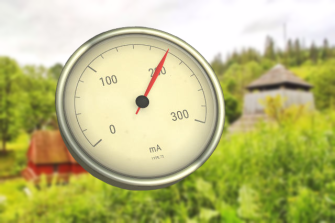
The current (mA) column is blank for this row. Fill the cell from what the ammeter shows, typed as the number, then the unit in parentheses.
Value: 200 (mA)
